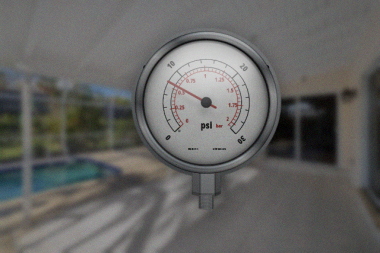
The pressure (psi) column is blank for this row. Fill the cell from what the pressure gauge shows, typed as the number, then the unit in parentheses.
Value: 8 (psi)
